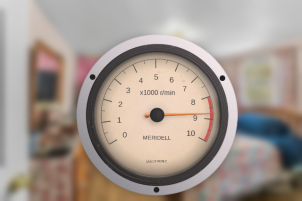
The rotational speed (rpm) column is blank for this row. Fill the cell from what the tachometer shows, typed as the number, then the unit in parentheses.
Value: 8750 (rpm)
